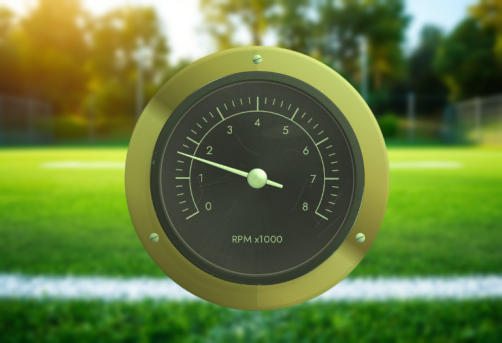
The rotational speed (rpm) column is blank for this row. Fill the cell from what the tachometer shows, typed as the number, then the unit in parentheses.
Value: 1600 (rpm)
